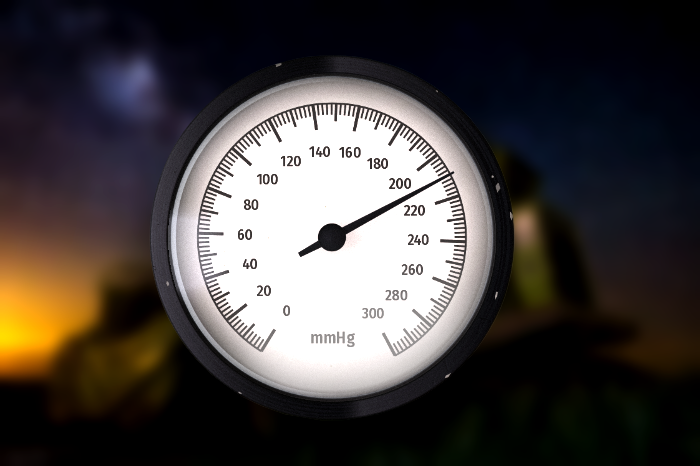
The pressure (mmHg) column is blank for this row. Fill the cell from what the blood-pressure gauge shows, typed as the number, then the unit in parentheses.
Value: 210 (mmHg)
